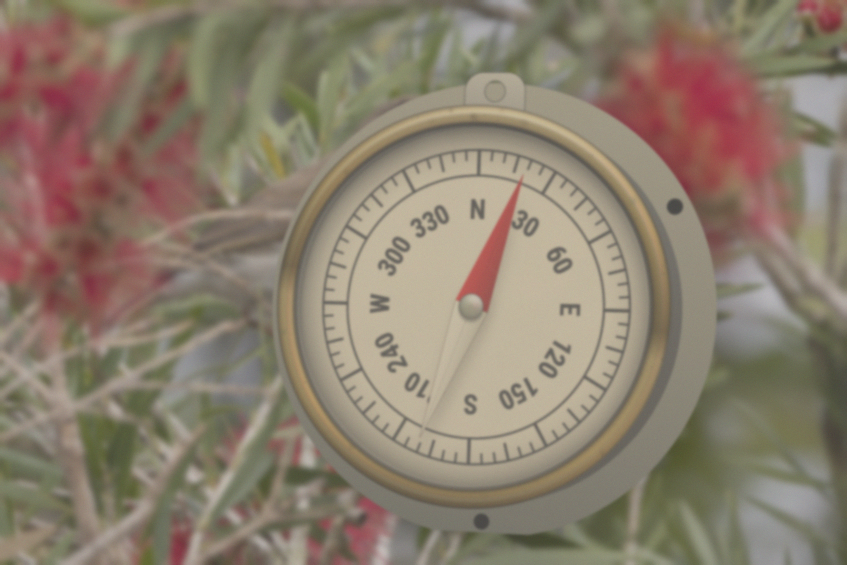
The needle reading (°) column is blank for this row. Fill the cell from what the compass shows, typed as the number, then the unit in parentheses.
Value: 20 (°)
